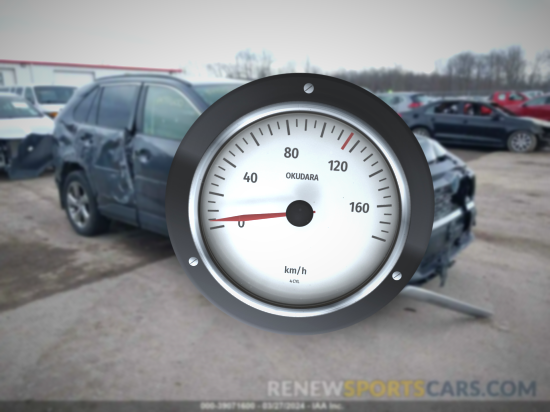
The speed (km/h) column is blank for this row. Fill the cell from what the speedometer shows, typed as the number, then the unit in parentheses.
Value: 5 (km/h)
